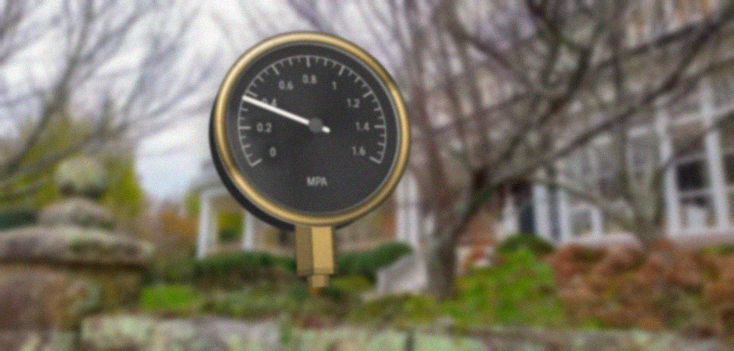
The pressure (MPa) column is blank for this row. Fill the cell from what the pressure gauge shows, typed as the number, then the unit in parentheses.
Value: 0.35 (MPa)
